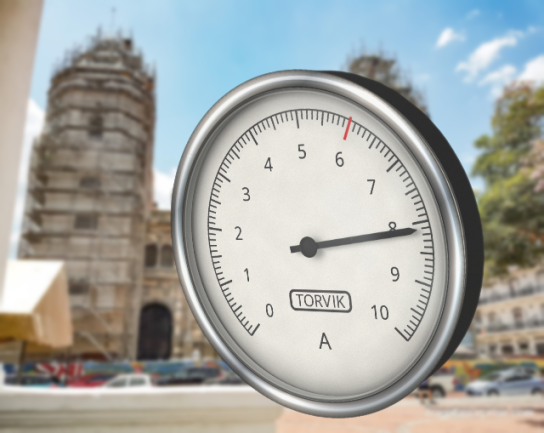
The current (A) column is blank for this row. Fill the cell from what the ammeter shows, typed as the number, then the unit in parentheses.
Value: 8.1 (A)
